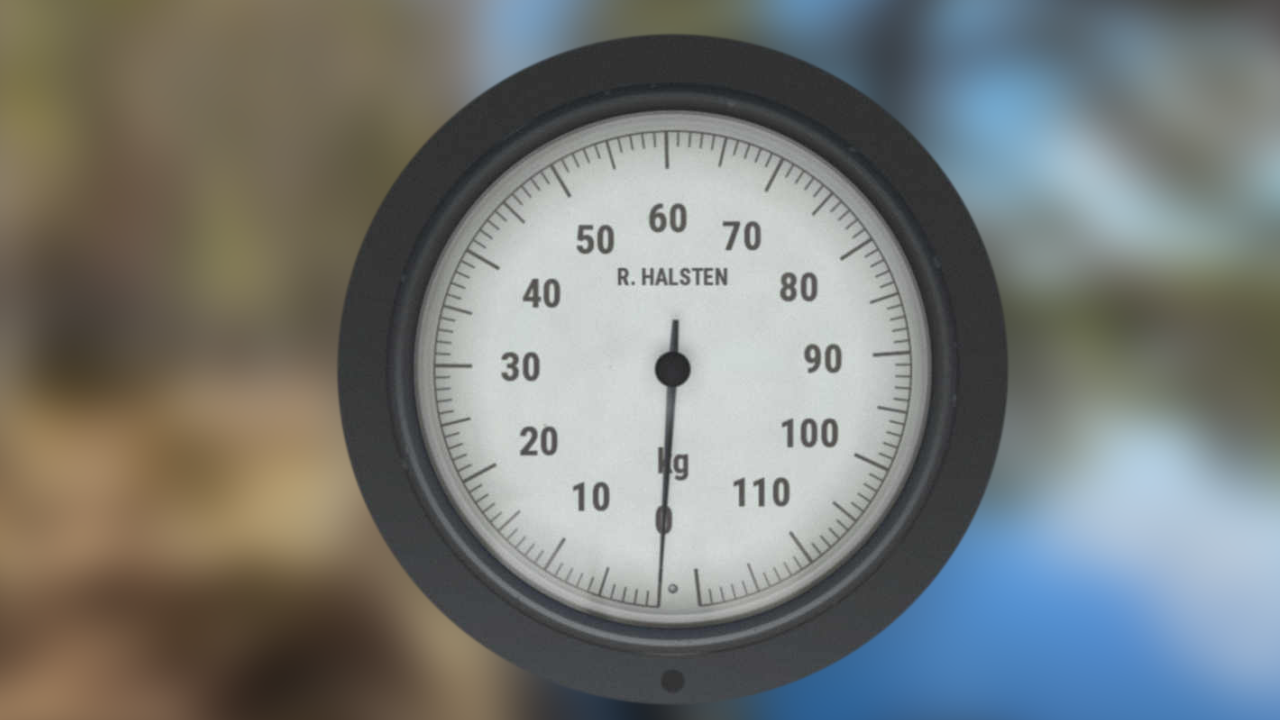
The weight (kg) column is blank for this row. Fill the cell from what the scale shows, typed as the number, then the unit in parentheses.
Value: 0 (kg)
